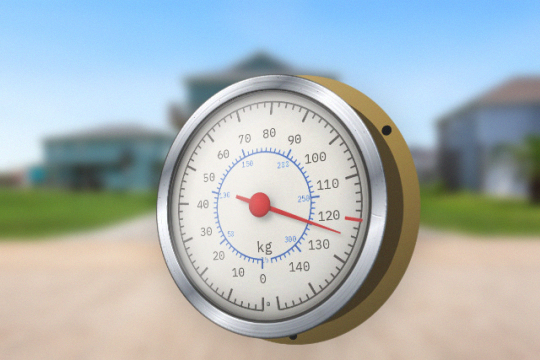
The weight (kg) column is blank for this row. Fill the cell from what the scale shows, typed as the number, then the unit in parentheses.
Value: 124 (kg)
